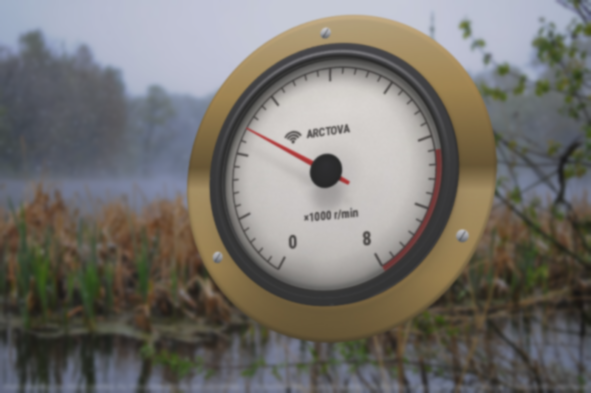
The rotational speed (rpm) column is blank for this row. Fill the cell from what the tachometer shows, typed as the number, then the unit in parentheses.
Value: 2400 (rpm)
